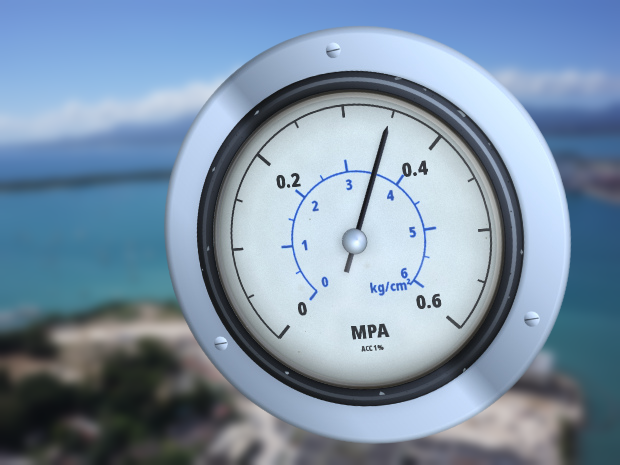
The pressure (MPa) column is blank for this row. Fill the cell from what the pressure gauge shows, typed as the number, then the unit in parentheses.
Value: 0.35 (MPa)
